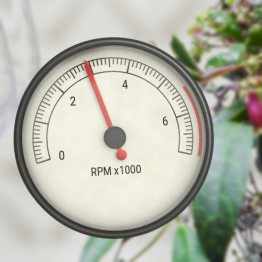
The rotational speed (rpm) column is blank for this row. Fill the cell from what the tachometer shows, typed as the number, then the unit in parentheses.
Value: 2900 (rpm)
